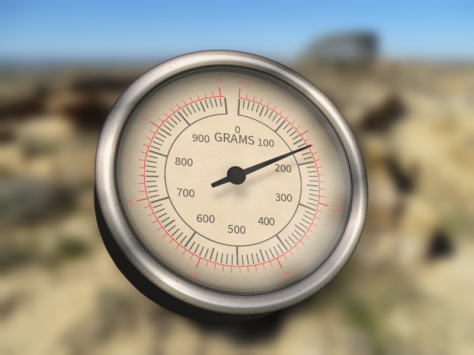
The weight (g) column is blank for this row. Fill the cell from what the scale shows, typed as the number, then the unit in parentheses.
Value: 170 (g)
